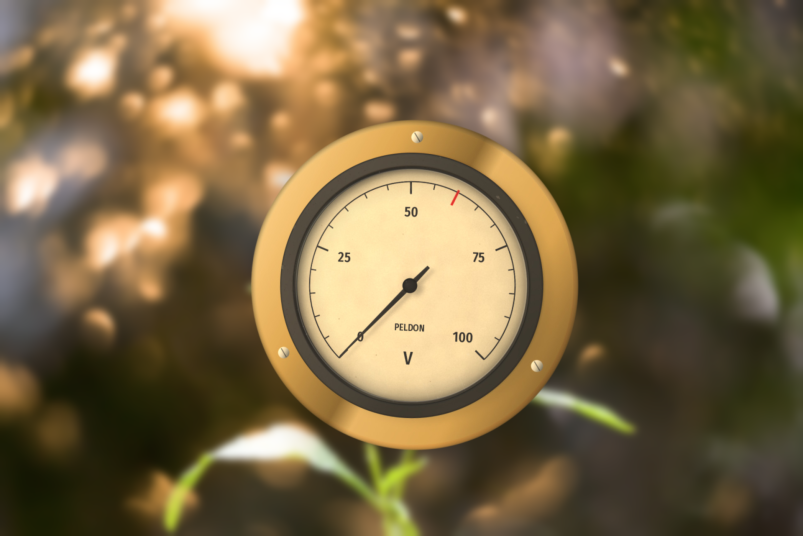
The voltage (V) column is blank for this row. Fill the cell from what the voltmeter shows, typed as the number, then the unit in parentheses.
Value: 0 (V)
